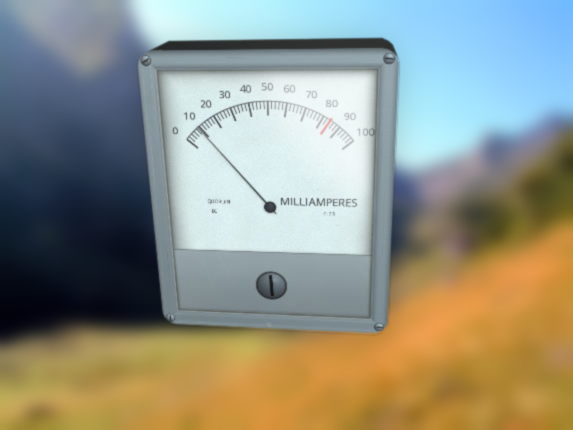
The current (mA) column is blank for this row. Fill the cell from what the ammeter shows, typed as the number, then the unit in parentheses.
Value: 10 (mA)
